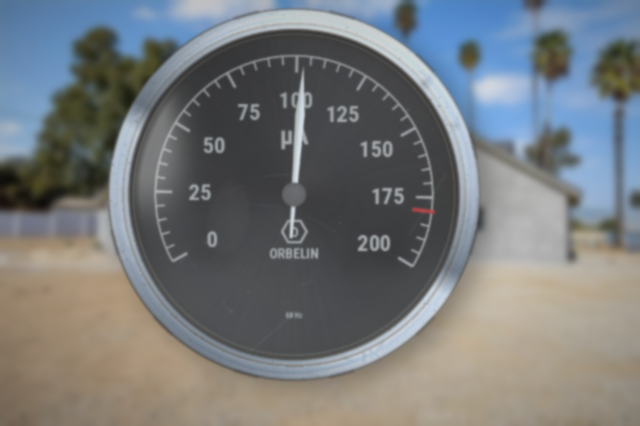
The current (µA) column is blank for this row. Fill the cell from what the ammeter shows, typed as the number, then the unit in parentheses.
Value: 102.5 (µA)
